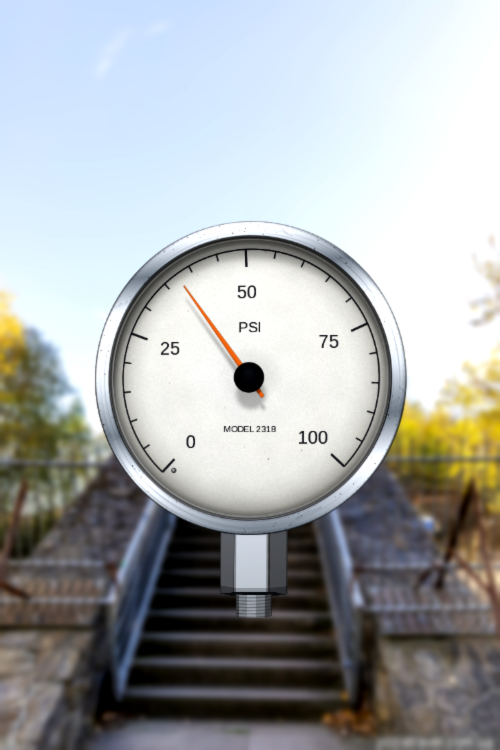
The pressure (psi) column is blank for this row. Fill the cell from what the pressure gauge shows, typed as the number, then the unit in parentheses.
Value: 37.5 (psi)
